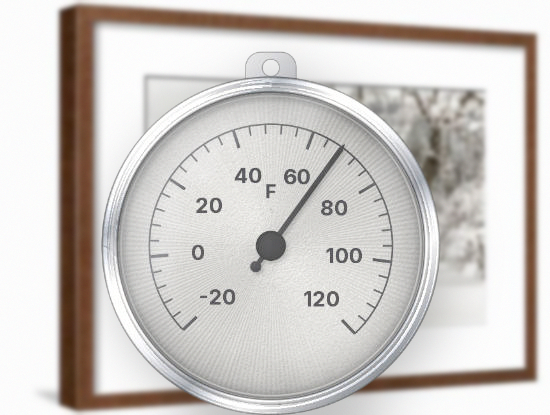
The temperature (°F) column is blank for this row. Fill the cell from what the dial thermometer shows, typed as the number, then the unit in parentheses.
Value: 68 (°F)
